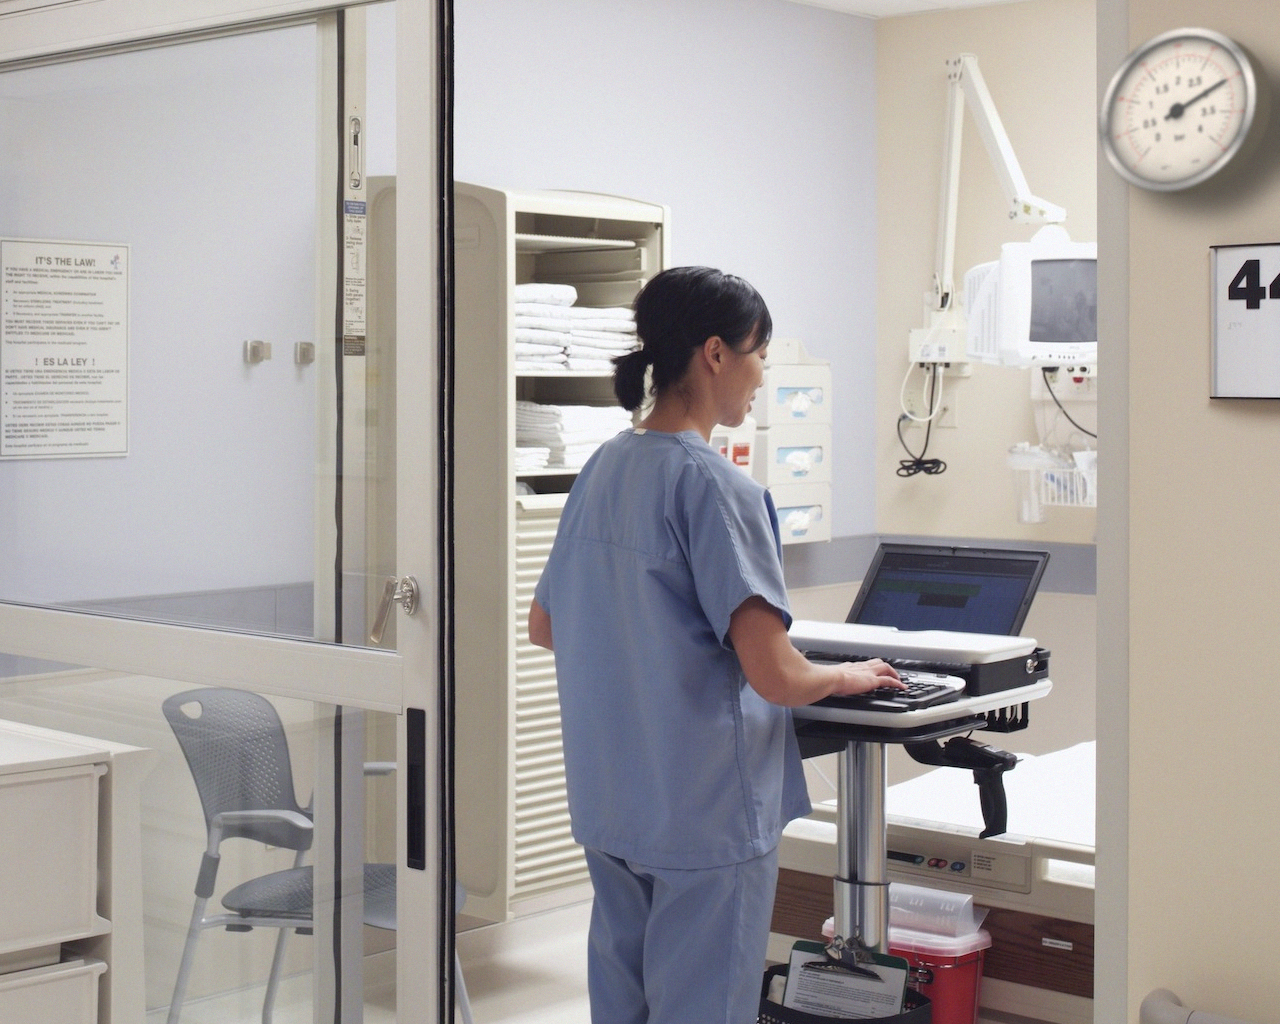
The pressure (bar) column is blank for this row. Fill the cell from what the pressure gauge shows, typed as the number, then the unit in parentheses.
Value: 3 (bar)
